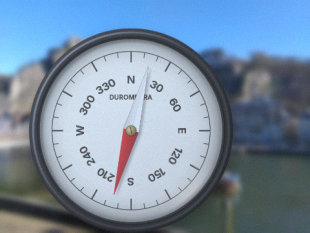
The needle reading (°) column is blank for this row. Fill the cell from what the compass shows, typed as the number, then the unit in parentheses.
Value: 195 (°)
